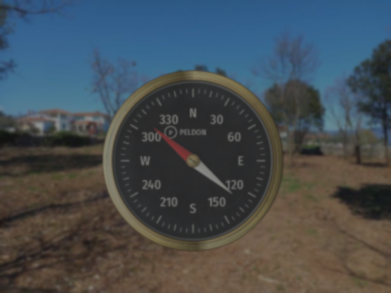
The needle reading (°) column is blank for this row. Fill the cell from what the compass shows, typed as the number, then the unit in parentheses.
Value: 310 (°)
